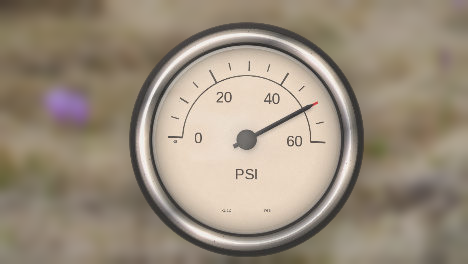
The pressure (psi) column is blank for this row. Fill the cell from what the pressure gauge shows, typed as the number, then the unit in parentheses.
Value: 50 (psi)
